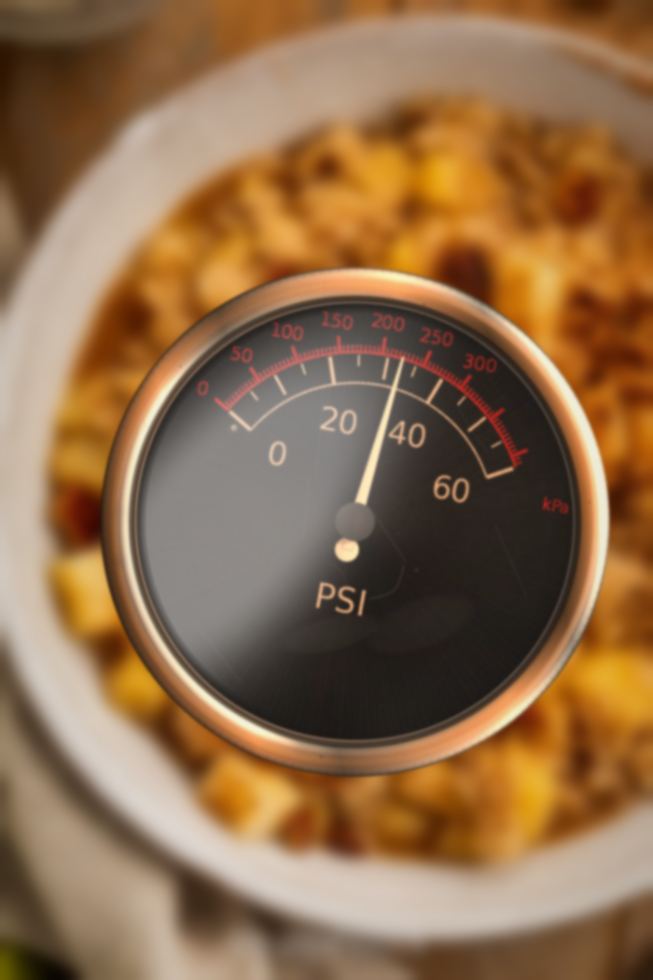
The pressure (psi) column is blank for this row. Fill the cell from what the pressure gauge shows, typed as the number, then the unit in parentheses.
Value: 32.5 (psi)
